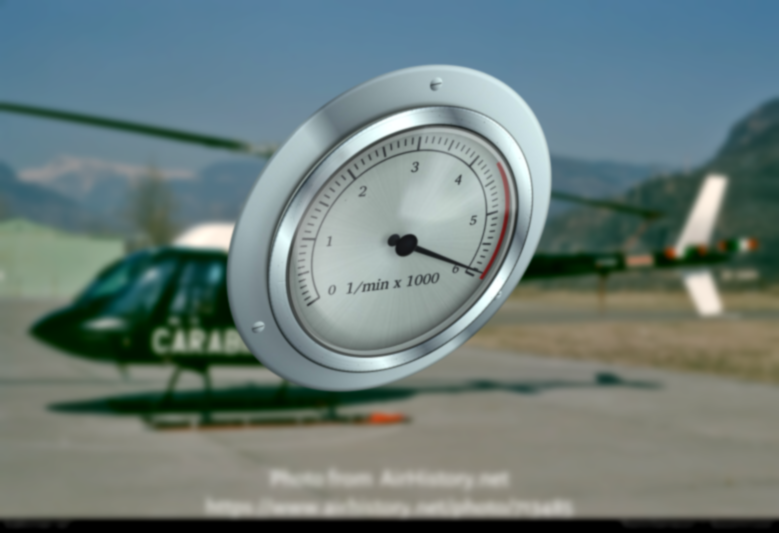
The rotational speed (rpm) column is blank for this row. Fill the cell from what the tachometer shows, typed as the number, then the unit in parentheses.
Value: 5900 (rpm)
